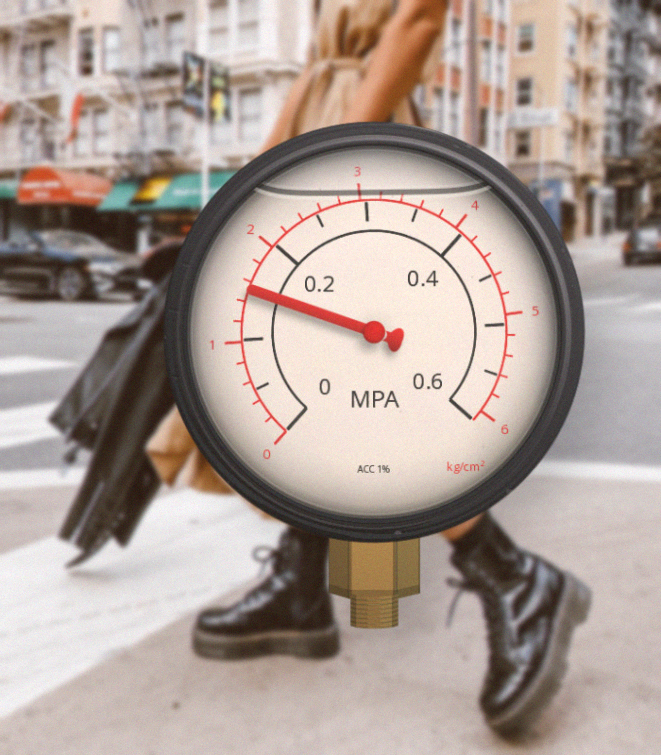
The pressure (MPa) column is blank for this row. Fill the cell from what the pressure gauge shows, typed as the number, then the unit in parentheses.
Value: 0.15 (MPa)
